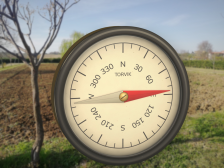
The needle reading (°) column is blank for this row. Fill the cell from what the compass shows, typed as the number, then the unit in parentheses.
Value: 85 (°)
